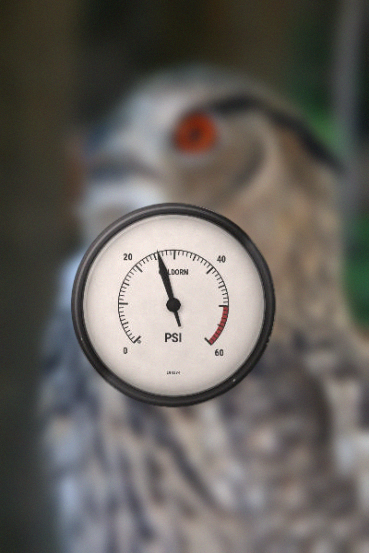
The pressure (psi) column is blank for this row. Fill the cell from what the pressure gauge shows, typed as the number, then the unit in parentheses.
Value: 26 (psi)
